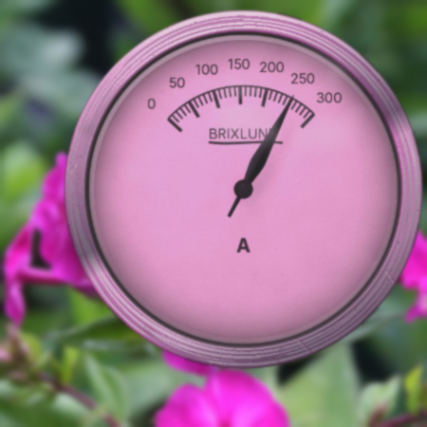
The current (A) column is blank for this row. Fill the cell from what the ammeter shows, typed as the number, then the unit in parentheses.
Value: 250 (A)
